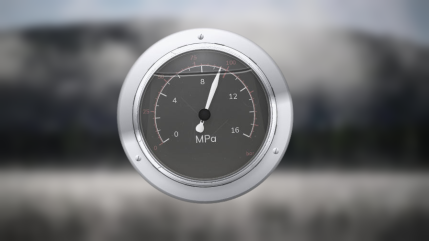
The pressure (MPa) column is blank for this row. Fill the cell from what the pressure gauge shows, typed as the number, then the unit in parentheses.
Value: 9.5 (MPa)
